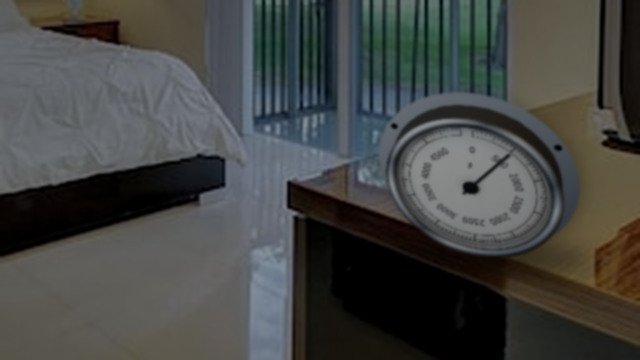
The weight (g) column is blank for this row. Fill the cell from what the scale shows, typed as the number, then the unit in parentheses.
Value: 500 (g)
